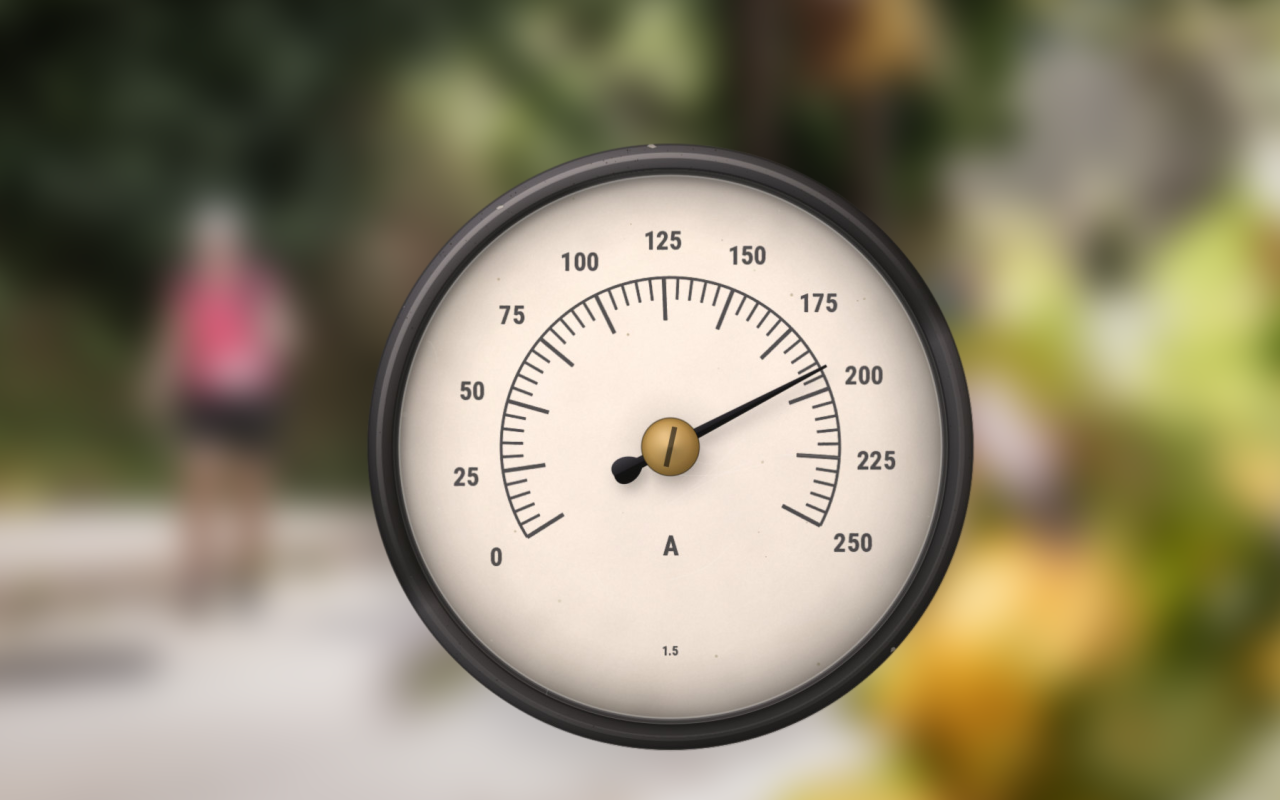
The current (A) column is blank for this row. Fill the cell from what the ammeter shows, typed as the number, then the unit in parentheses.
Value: 192.5 (A)
